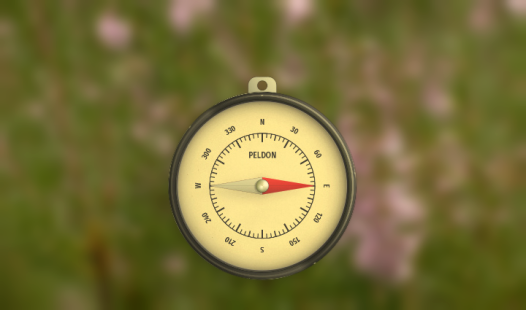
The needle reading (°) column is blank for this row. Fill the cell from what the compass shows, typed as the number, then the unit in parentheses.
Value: 90 (°)
